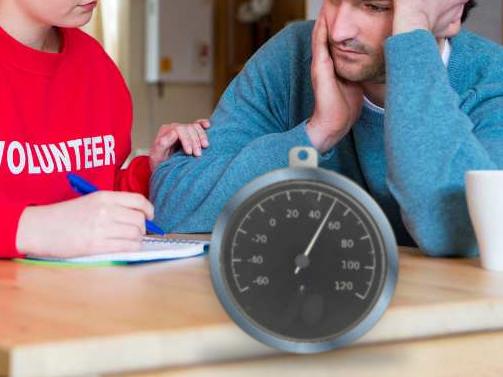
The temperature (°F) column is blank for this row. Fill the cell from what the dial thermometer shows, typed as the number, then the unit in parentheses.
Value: 50 (°F)
